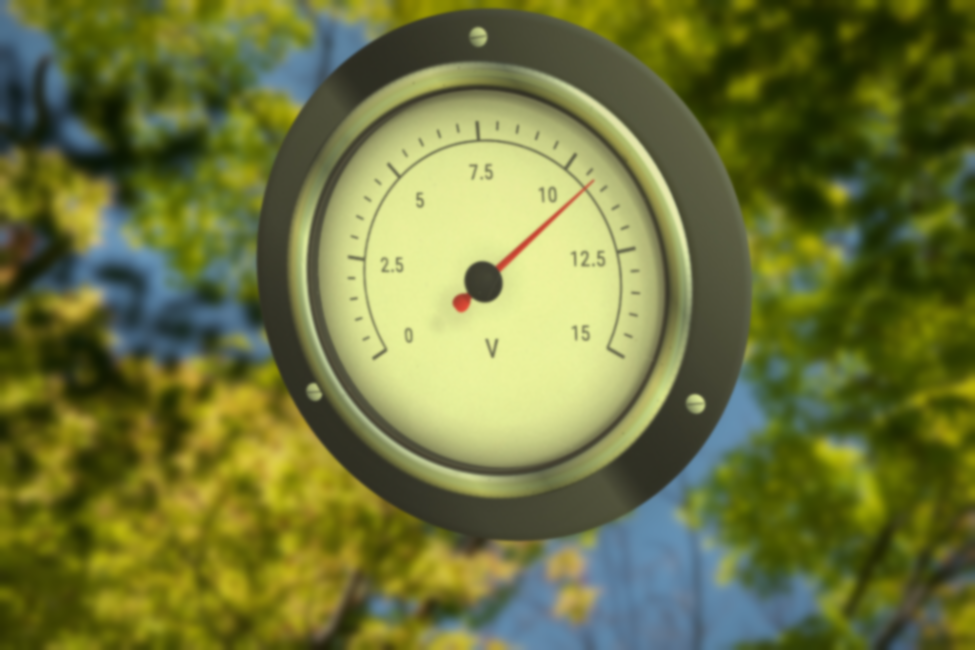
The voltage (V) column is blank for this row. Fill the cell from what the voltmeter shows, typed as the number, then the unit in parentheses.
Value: 10.75 (V)
